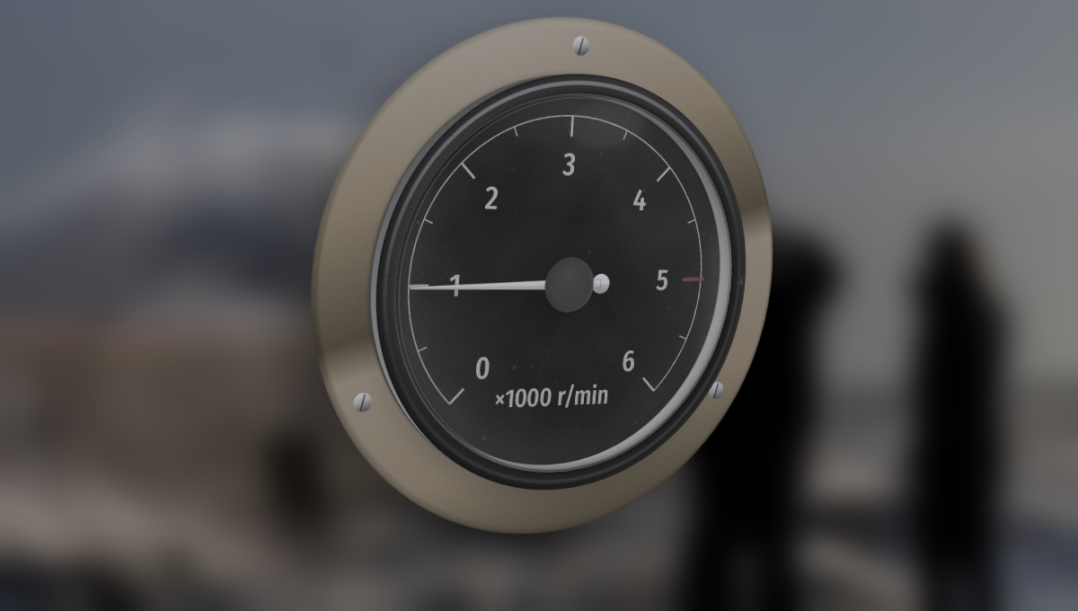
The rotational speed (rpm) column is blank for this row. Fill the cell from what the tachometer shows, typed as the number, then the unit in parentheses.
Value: 1000 (rpm)
